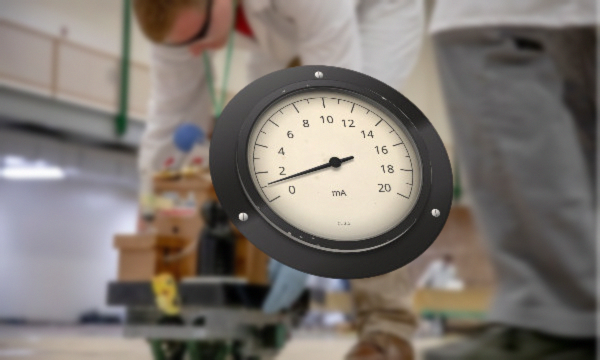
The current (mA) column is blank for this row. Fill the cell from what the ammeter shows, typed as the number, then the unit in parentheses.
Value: 1 (mA)
